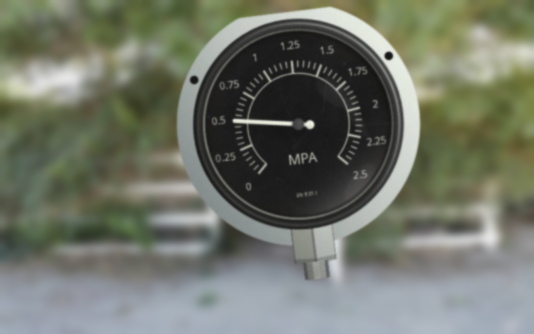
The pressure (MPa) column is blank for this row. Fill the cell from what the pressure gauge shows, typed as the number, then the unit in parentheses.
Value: 0.5 (MPa)
